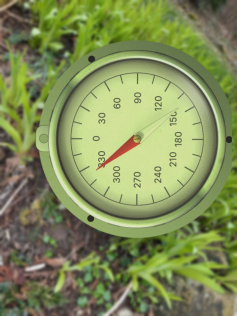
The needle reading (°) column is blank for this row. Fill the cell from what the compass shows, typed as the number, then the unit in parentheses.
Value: 322.5 (°)
